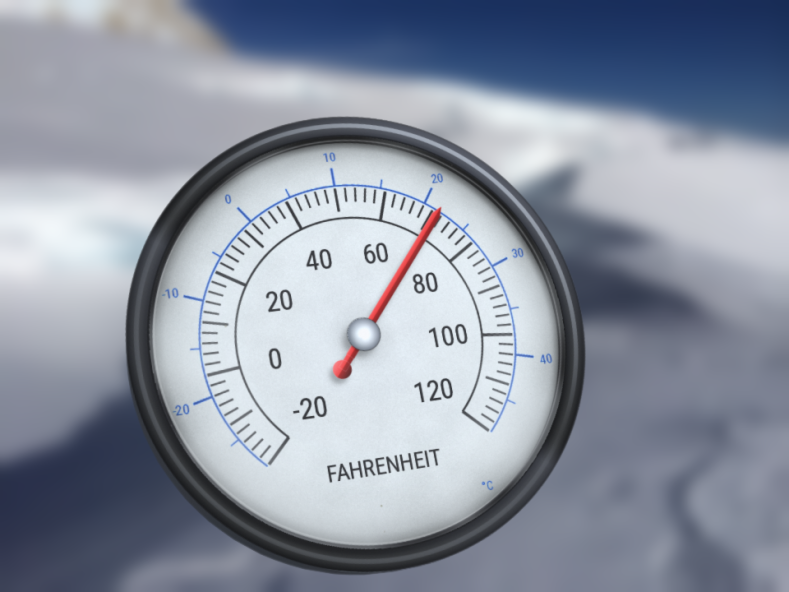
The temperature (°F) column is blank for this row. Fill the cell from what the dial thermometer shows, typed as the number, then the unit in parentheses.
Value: 71 (°F)
